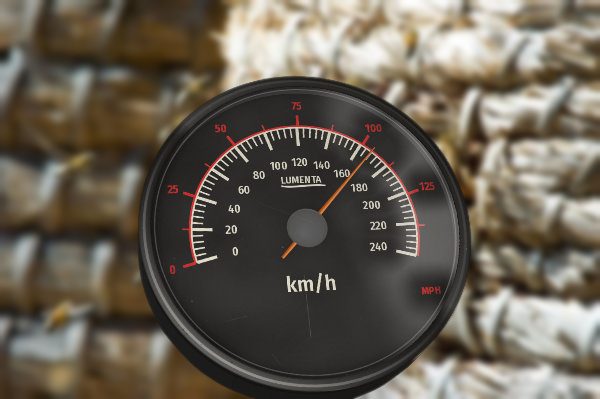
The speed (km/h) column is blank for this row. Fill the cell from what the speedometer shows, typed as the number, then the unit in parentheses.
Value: 168 (km/h)
